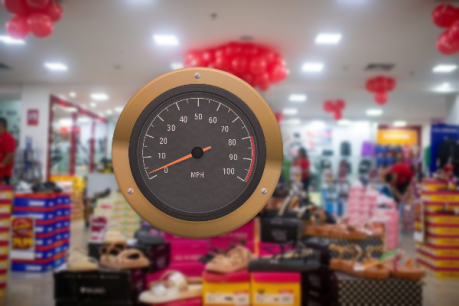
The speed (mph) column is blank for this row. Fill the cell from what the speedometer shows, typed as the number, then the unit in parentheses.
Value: 2.5 (mph)
